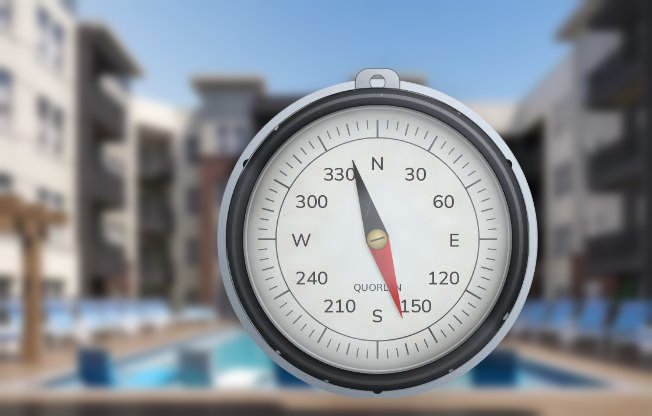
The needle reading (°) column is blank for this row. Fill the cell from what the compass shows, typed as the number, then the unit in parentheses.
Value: 162.5 (°)
